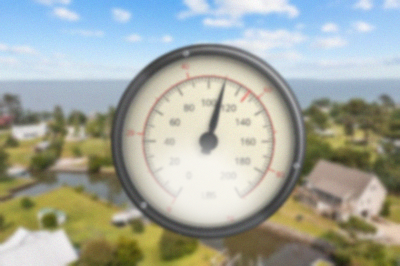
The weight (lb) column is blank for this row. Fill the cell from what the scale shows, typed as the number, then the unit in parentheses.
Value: 110 (lb)
